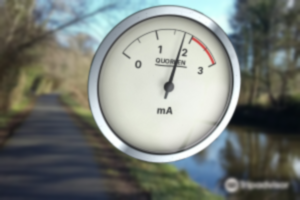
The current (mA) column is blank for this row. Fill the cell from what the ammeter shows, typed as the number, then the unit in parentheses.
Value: 1.75 (mA)
